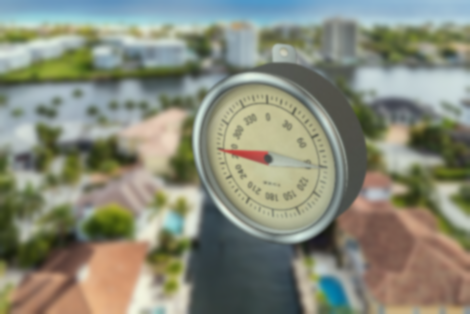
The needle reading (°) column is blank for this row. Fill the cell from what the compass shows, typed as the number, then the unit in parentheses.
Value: 270 (°)
